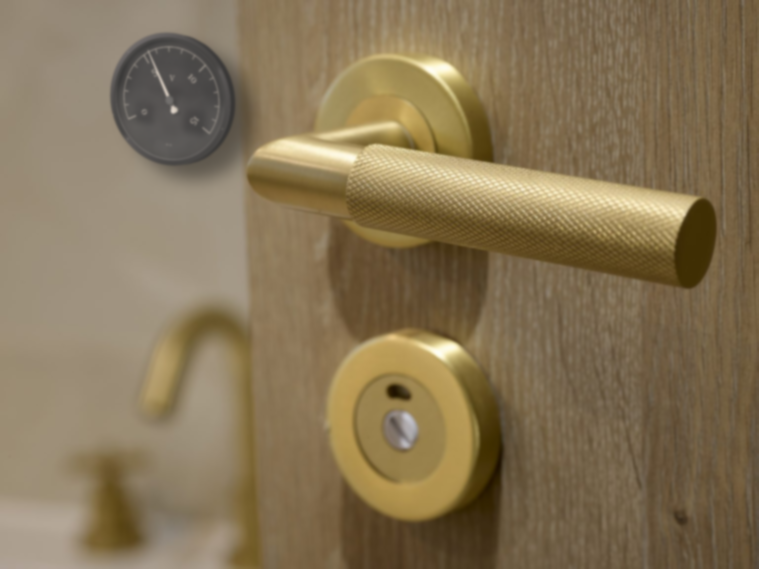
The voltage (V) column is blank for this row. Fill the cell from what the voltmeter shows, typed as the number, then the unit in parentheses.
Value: 5.5 (V)
